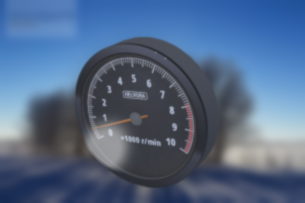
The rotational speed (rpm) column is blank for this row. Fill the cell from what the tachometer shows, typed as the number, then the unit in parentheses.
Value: 500 (rpm)
